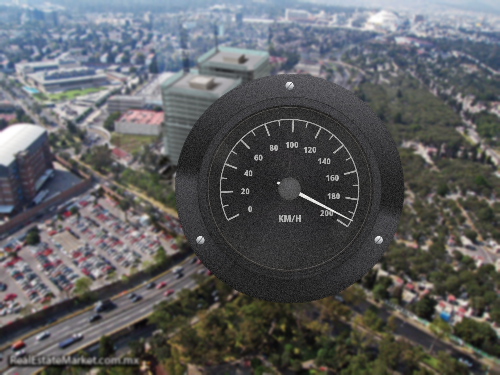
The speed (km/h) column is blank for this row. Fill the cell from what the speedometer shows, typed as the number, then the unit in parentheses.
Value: 195 (km/h)
